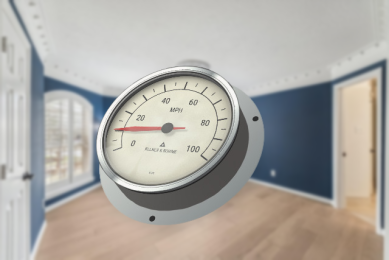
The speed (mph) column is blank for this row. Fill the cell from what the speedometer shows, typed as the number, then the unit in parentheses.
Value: 10 (mph)
